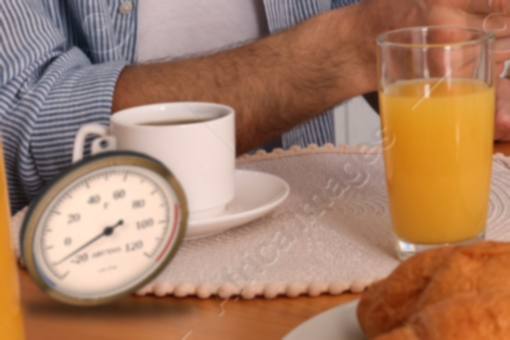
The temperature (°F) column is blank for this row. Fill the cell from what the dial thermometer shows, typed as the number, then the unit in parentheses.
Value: -10 (°F)
